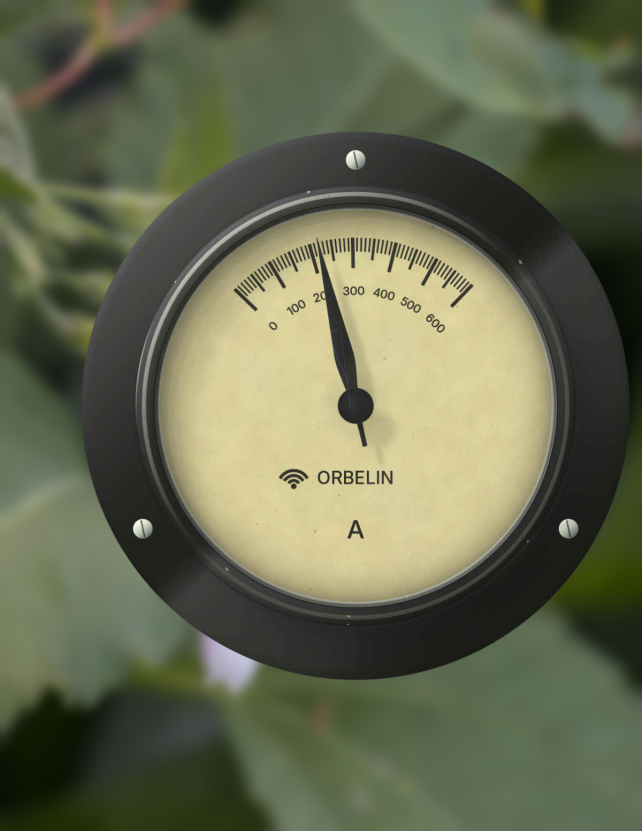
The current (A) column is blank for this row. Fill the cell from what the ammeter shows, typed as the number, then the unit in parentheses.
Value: 220 (A)
